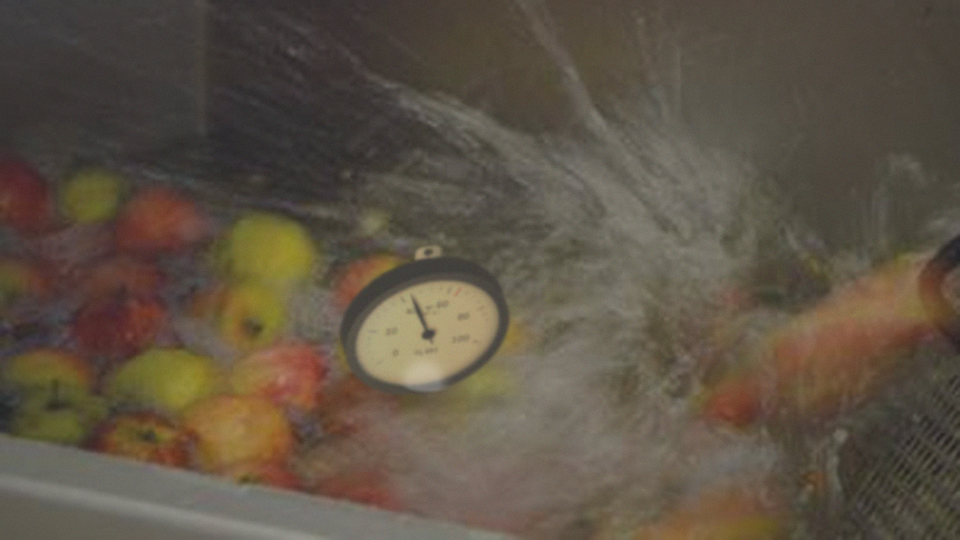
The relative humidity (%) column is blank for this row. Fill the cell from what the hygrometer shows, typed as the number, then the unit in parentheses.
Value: 44 (%)
